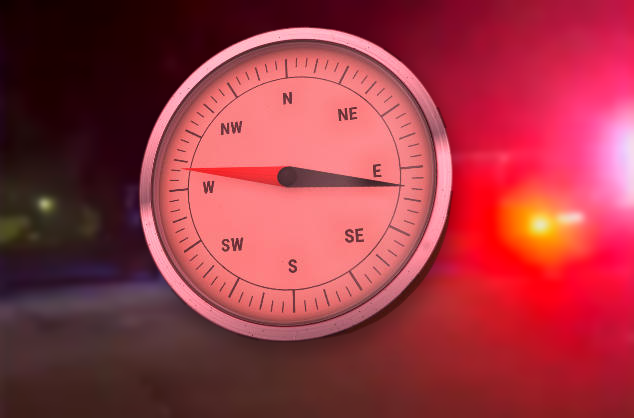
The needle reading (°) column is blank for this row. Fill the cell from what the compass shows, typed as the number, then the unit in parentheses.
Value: 280 (°)
